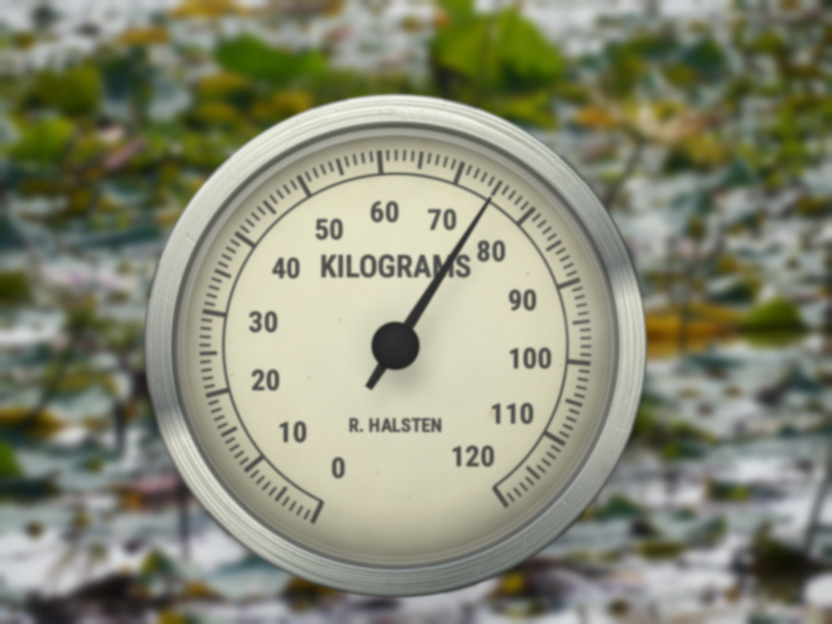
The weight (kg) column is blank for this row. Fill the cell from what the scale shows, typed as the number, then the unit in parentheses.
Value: 75 (kg)
